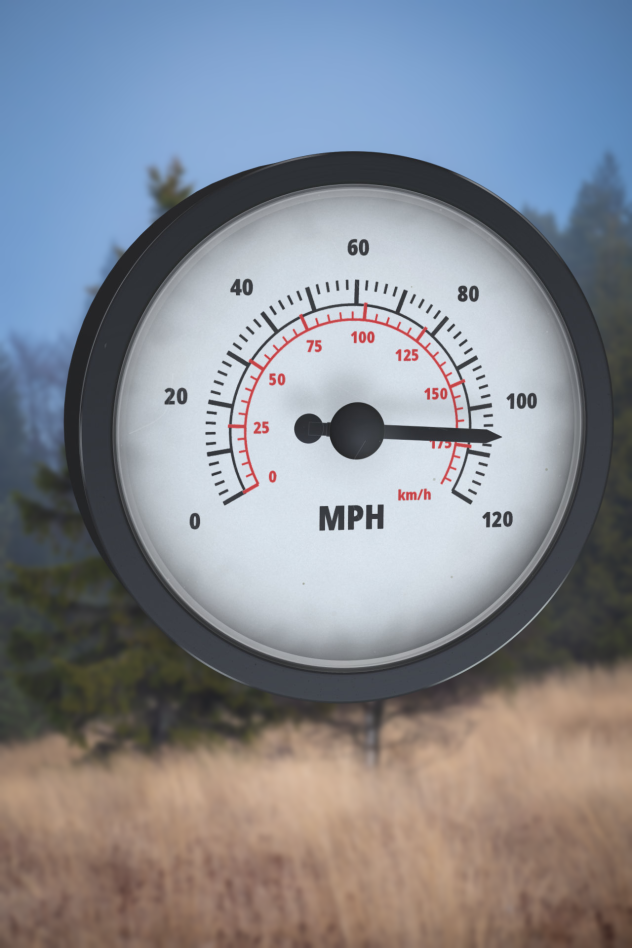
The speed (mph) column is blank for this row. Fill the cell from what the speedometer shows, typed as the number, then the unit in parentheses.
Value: 106 (mph)
